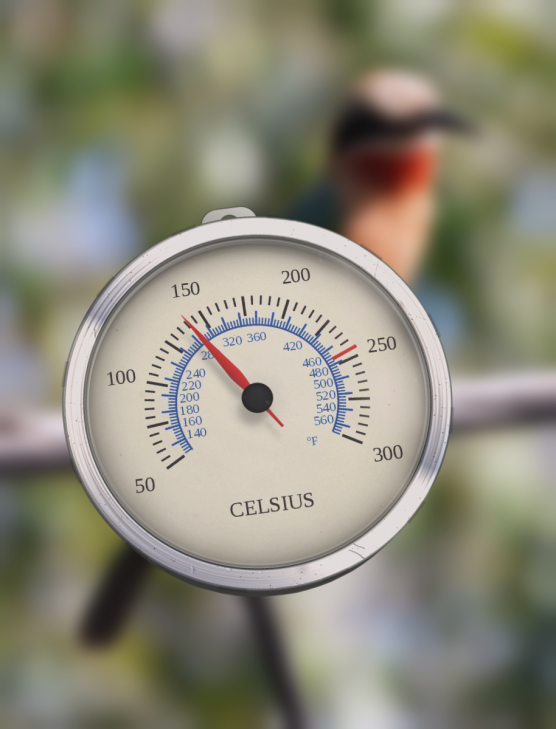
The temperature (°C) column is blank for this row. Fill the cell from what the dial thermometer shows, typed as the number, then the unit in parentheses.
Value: 140 (°C)
